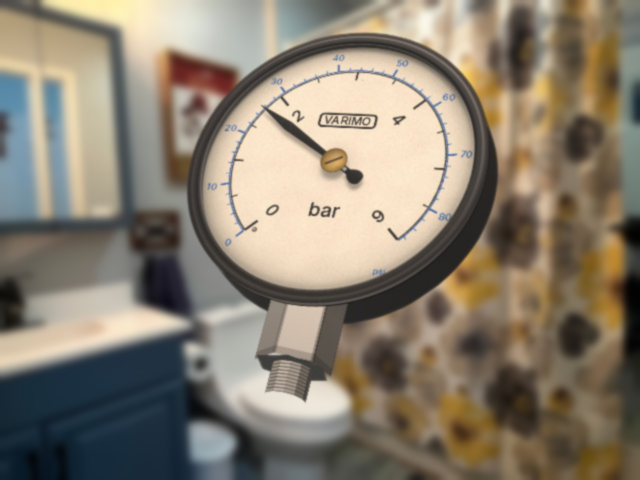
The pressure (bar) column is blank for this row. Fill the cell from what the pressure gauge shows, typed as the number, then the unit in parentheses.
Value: 1.75 (bar)
